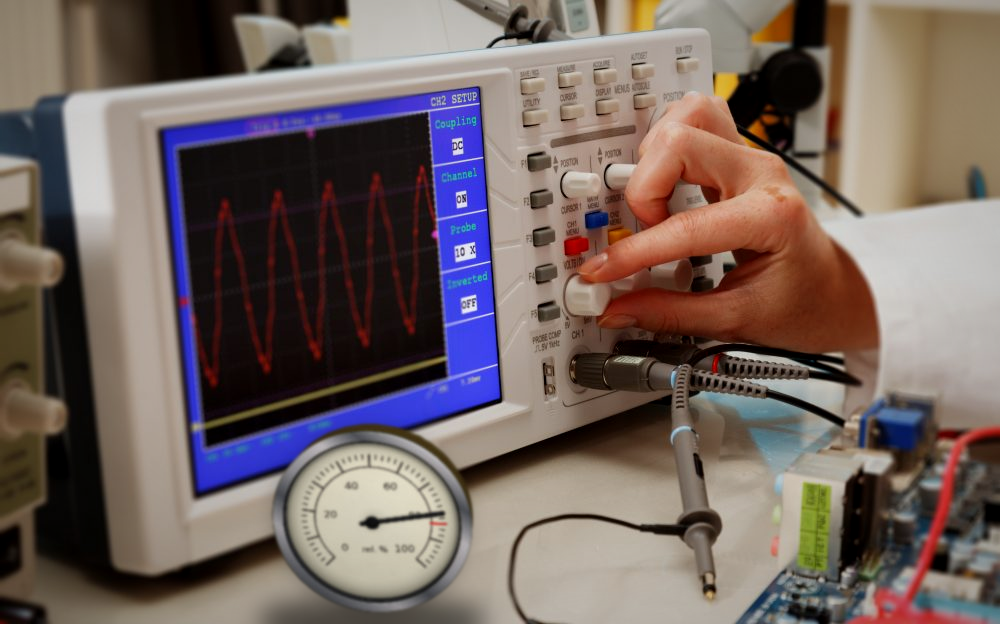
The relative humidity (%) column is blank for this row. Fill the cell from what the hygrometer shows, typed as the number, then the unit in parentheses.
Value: 80 (%)
